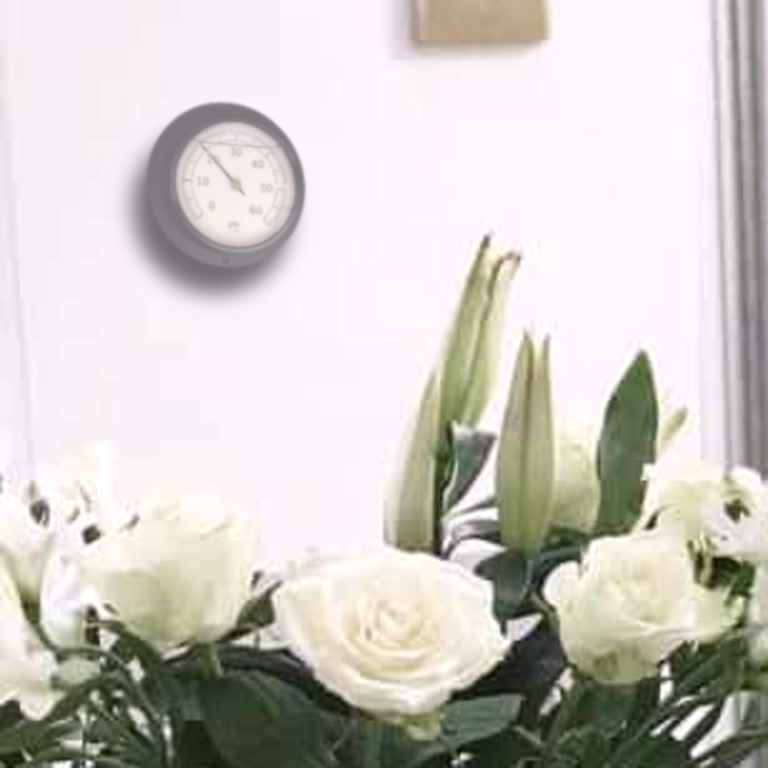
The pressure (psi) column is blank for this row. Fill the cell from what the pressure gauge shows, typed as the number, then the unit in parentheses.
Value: 20 (psi)
